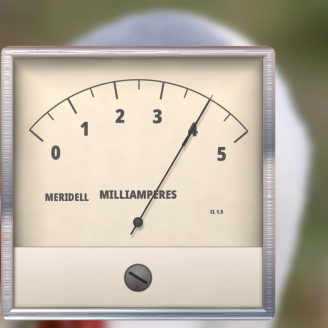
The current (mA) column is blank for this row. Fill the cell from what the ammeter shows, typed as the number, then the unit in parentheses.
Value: 4 (mA)
